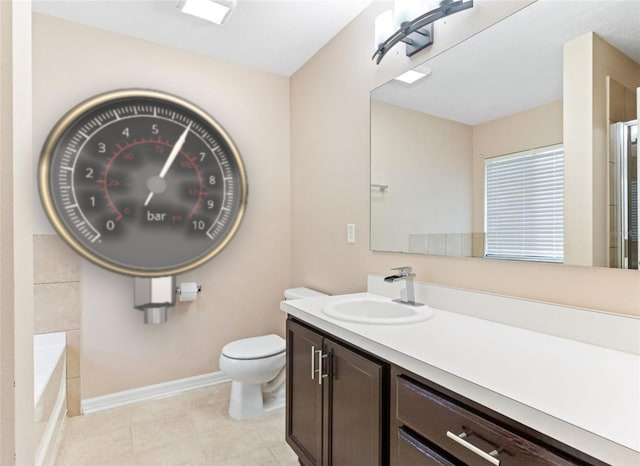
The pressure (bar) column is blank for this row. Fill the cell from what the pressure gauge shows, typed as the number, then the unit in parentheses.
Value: 6 (bar)
